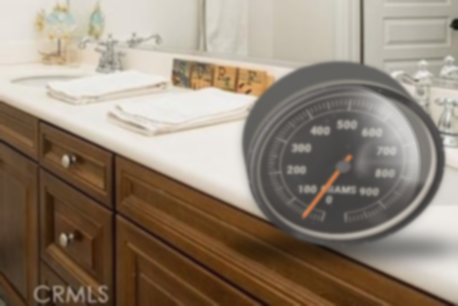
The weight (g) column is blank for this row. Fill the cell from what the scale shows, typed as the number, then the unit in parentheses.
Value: 50 (g)
